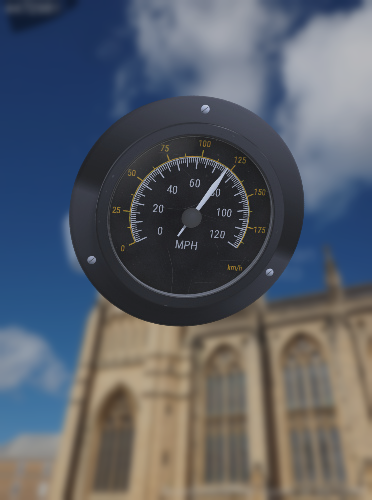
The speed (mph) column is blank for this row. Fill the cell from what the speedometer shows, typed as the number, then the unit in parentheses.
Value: 75 (mph)
